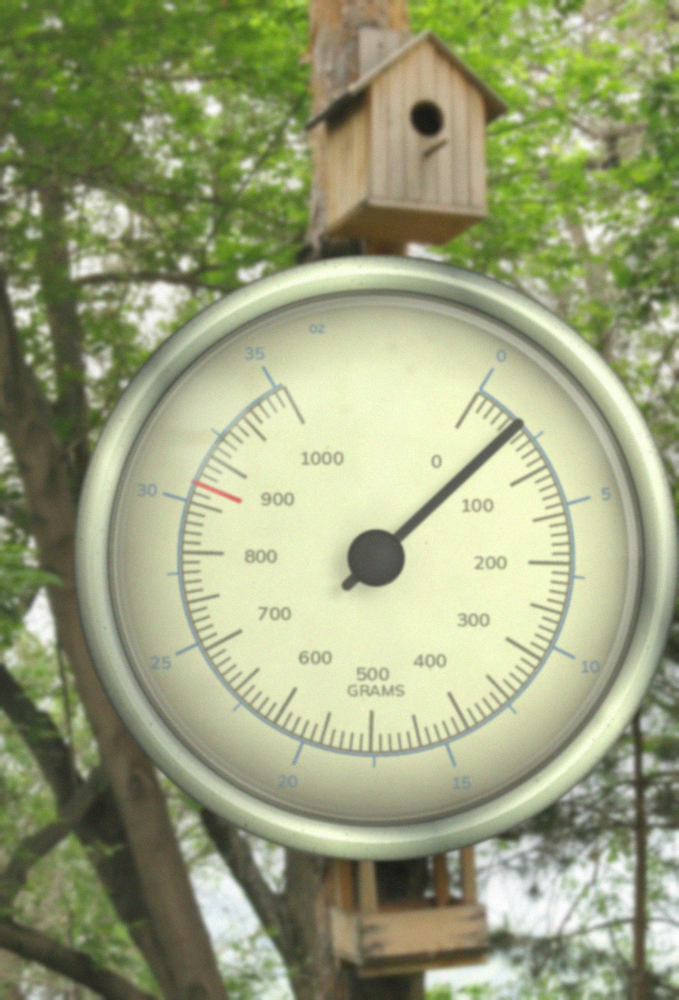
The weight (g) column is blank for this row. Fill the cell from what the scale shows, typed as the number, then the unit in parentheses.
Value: 50 (g)
